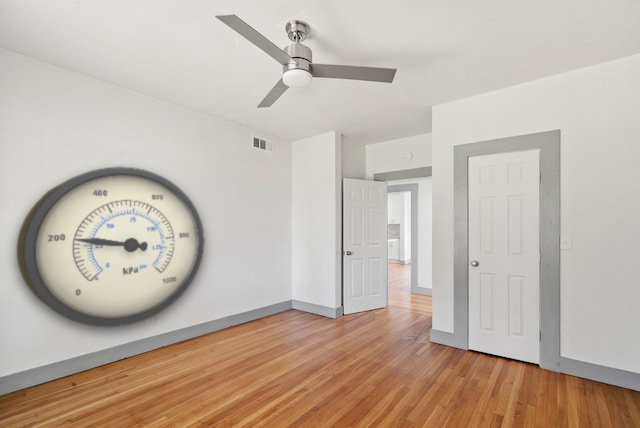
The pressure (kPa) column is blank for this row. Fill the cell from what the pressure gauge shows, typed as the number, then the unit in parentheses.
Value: 200 (kPa)
